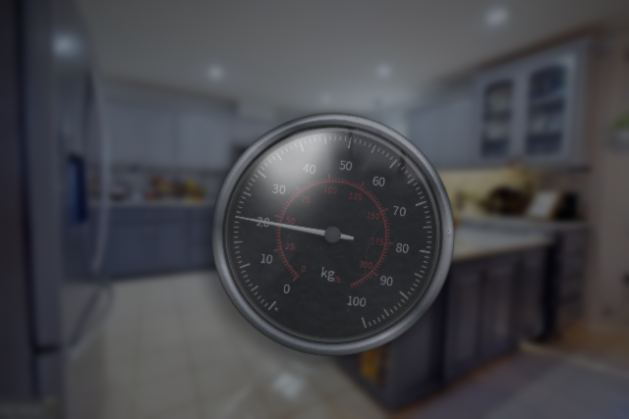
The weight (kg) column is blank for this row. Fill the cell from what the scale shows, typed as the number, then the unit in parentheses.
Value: 20 (kg)
